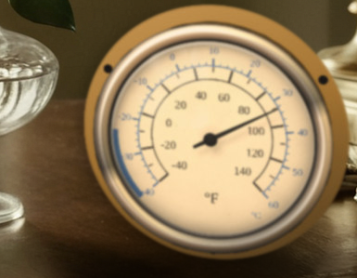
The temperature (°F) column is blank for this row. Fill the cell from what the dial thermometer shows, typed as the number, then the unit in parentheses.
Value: 90 (°F)
